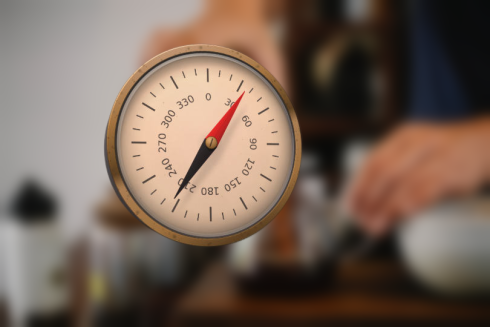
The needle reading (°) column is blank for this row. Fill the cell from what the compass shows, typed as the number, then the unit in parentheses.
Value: 35 (°)
